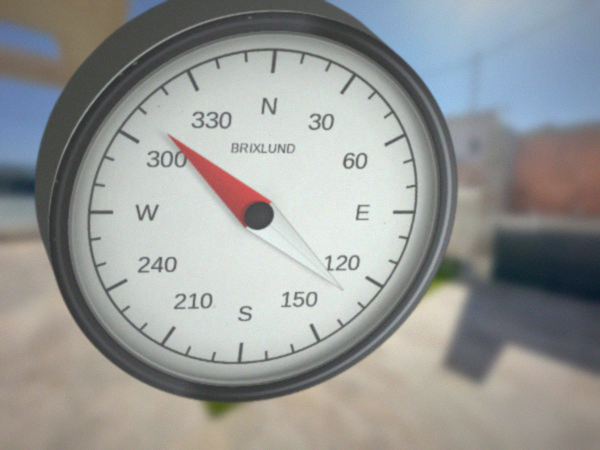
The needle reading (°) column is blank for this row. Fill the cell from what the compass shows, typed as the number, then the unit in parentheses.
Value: 310 (°)
